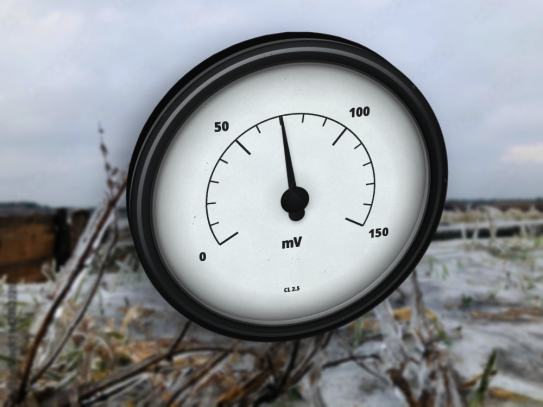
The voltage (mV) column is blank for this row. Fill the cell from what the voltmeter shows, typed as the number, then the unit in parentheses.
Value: 70 (mV)
